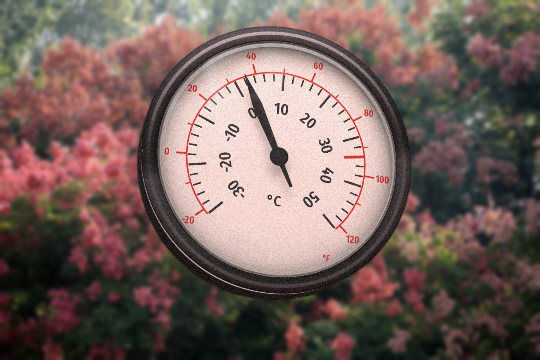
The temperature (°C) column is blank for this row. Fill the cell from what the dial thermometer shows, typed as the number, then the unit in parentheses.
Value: 2 (°C)
